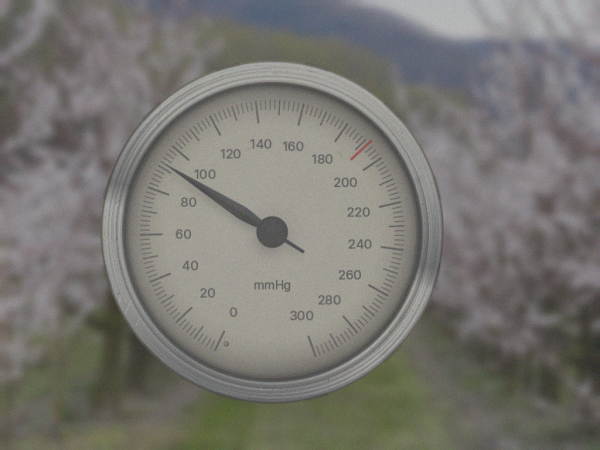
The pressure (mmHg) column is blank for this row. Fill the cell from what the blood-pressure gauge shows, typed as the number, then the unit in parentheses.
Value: 92 (mmHg)
